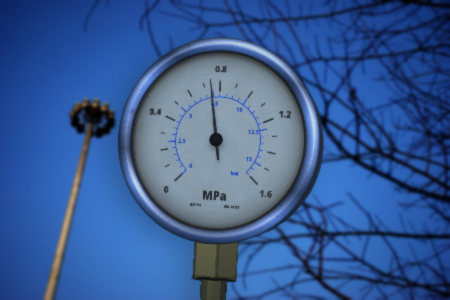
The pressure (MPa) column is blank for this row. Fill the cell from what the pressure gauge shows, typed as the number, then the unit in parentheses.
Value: 0.75 (MPa)
